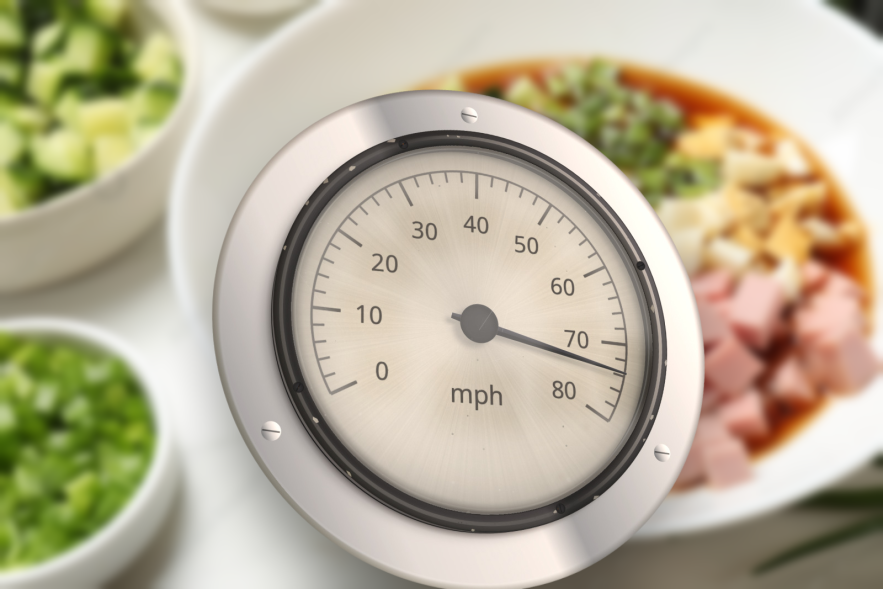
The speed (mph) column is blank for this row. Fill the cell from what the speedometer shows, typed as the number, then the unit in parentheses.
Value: 74 (mph)
